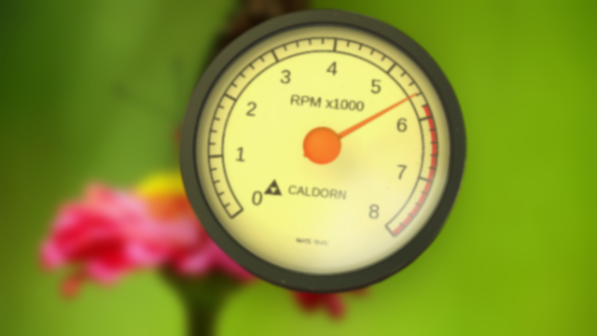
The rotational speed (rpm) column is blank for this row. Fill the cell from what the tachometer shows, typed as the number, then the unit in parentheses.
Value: 5600 (rpm)
